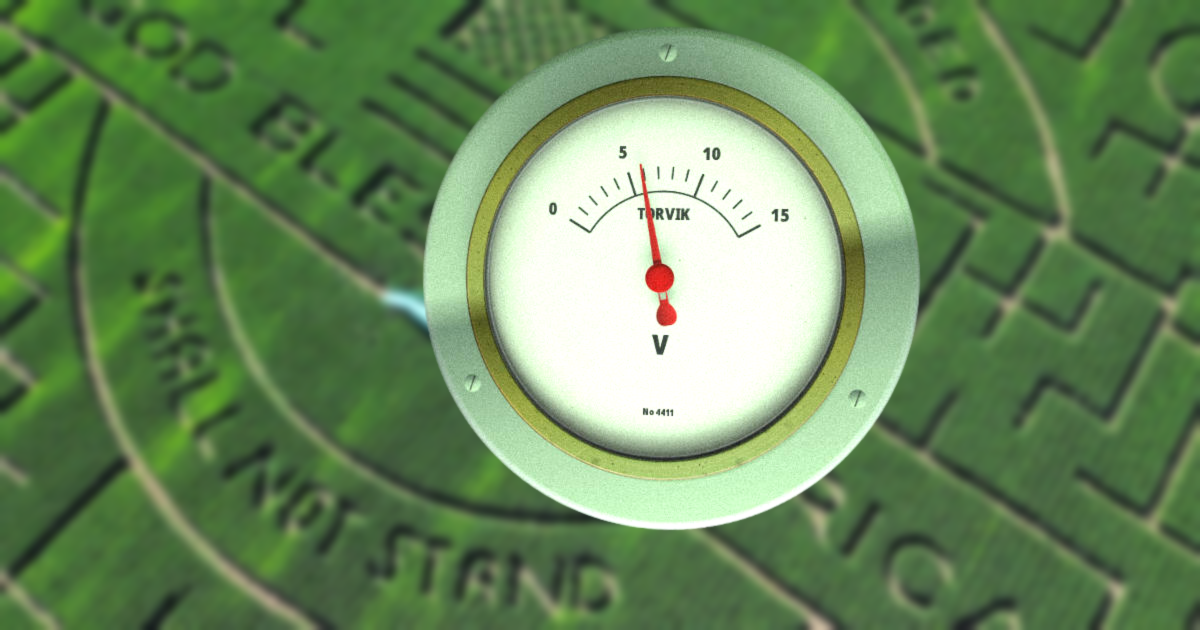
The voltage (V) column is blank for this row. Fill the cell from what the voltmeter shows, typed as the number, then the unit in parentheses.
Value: 6 (V)
